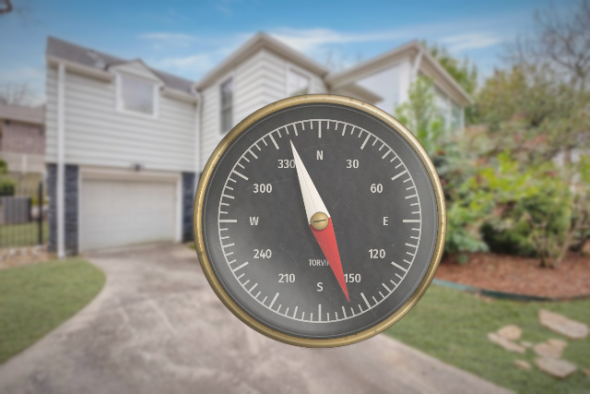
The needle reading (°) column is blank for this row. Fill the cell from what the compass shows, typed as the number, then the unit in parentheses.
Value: 160 (°)
